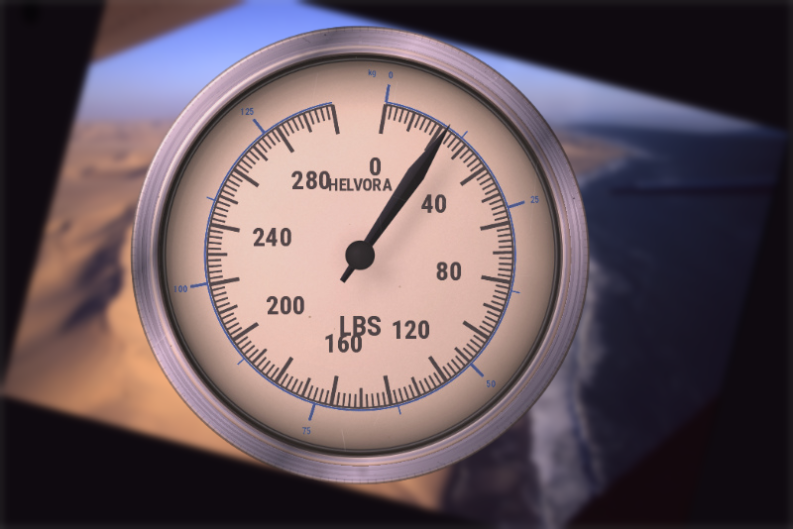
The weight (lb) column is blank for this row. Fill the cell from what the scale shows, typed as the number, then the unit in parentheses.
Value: 22 (lb)
